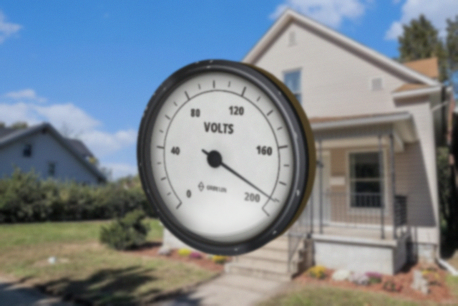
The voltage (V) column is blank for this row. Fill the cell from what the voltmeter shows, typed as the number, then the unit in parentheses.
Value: 190 (V)
